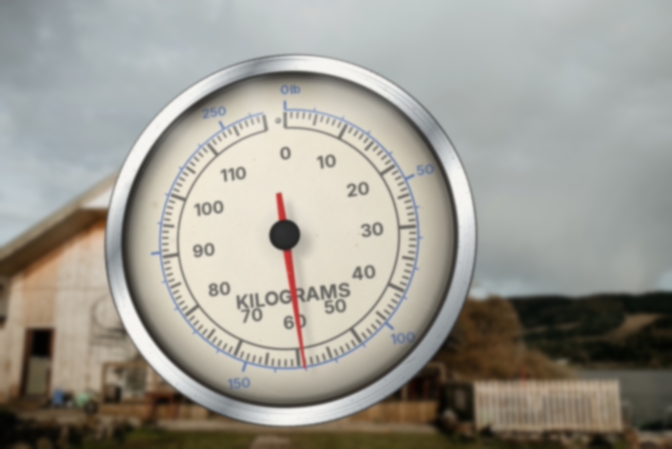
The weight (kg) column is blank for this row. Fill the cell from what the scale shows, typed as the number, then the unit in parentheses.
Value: 59 (kg)
